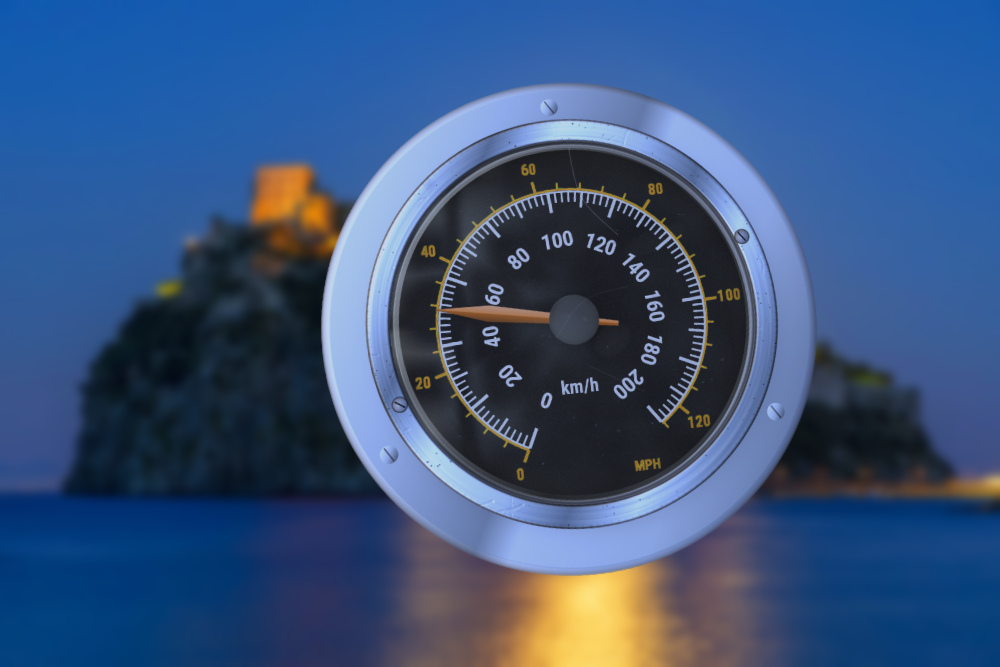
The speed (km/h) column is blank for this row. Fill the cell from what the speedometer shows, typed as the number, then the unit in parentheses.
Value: 50 (km/h)
